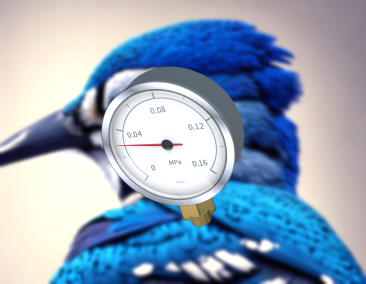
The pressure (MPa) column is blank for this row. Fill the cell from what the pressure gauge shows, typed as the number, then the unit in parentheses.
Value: 0.03 (MPa)
